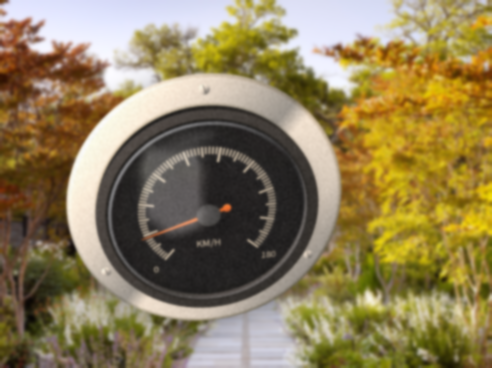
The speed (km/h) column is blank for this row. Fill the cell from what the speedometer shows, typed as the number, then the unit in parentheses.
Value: 20 (km/h)
